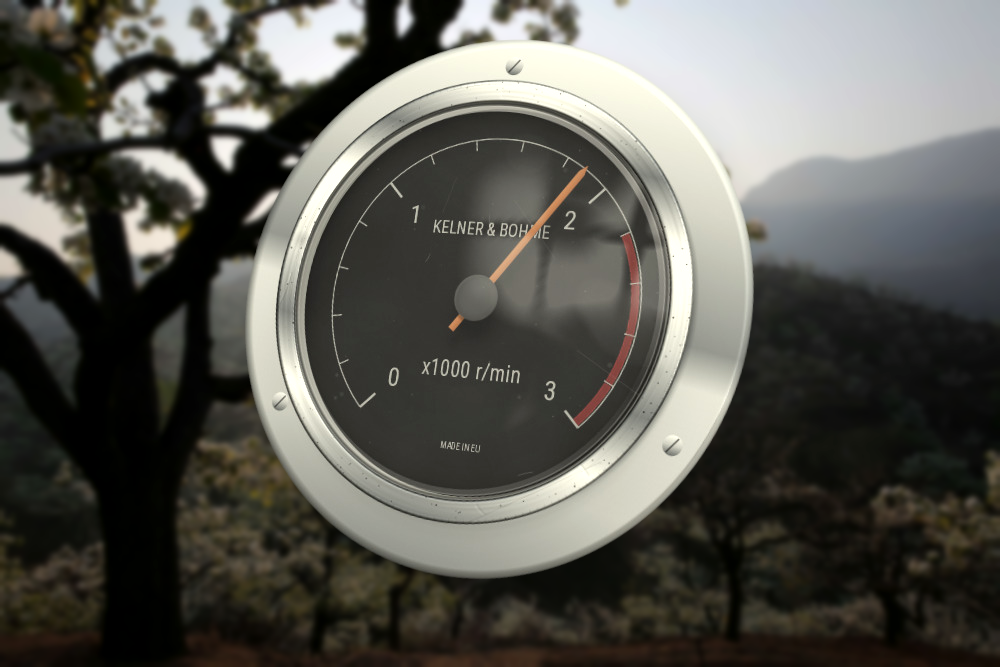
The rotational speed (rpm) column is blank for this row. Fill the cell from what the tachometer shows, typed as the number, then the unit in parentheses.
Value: 1900 (rpm)
